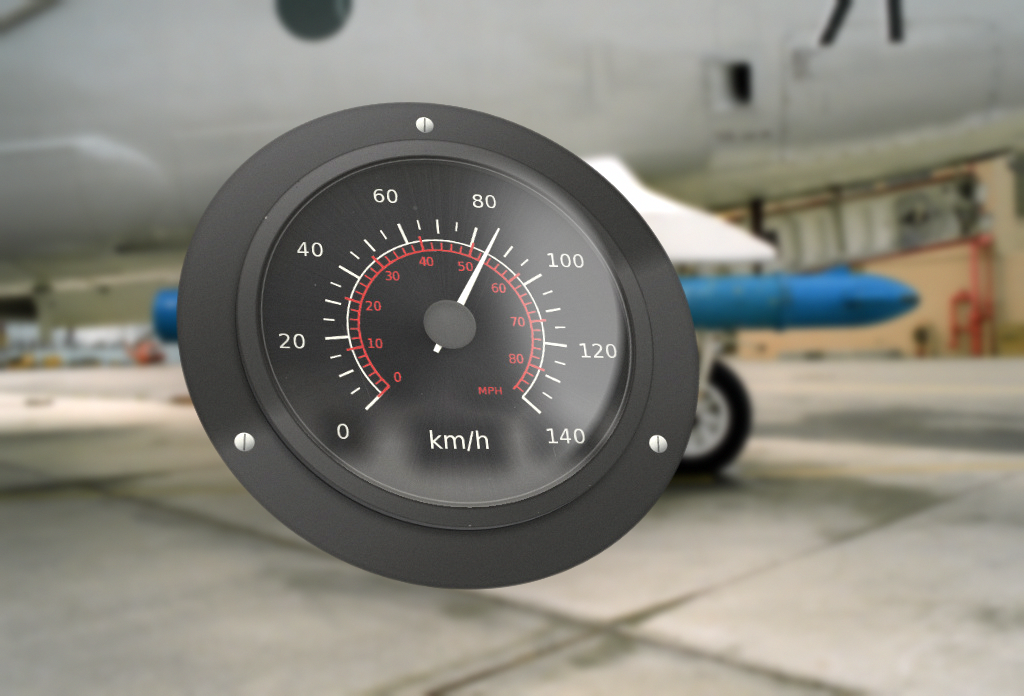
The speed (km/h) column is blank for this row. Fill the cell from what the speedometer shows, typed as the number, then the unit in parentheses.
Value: 85 (km/h)
